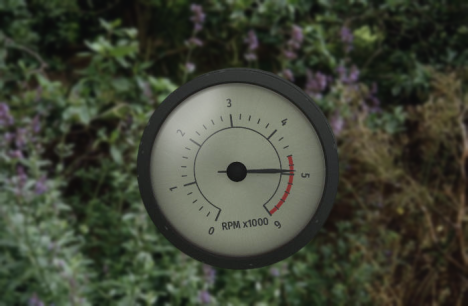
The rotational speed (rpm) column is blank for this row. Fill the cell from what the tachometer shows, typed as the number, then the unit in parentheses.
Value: 4900 (rpm)
